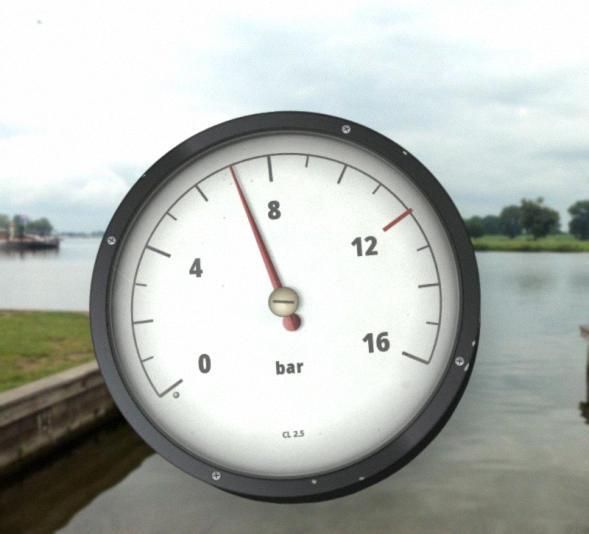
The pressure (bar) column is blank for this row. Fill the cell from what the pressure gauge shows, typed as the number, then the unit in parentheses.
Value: 7 (bar)
